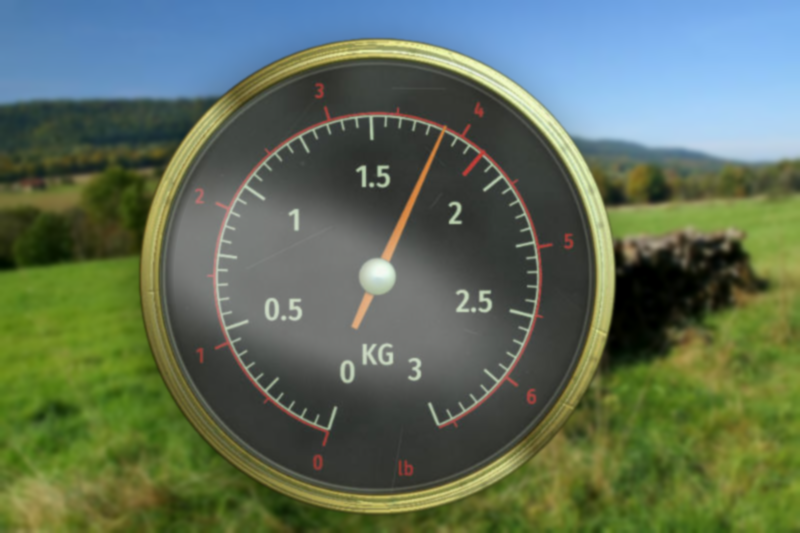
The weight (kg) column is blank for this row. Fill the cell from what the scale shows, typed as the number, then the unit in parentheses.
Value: 1.75 (kg)
